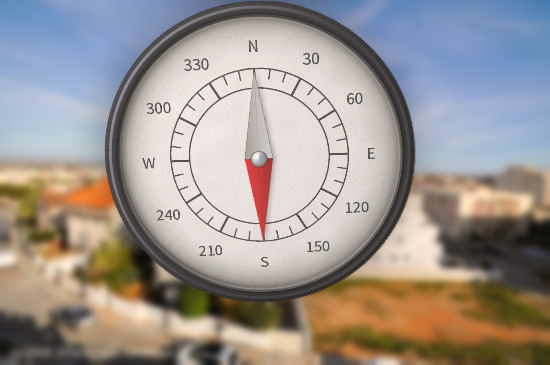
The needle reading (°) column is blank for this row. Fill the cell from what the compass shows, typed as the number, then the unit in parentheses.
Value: 180 (°)
